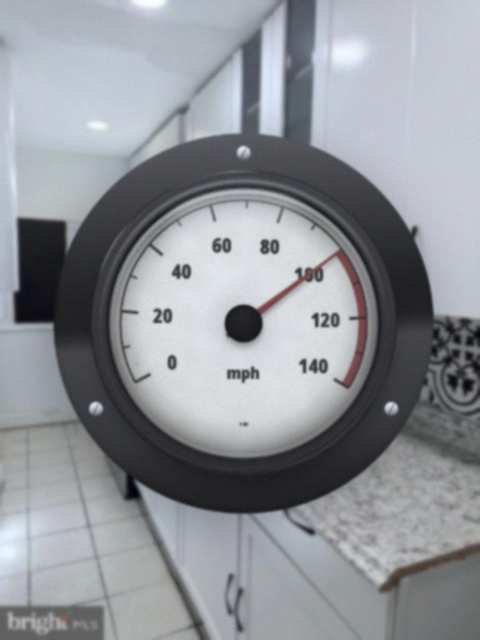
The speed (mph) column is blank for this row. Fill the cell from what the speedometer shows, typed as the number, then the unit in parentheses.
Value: 100 (mph)
